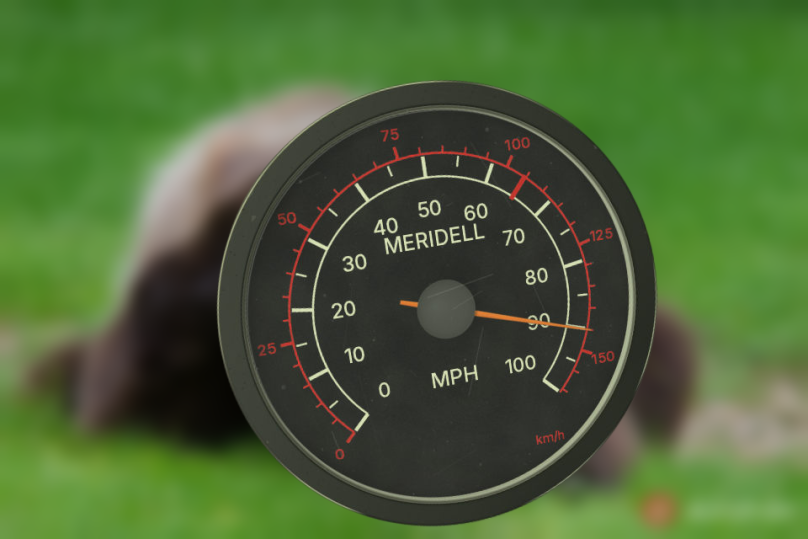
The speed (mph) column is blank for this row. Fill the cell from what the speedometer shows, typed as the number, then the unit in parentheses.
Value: 90 (mph)
